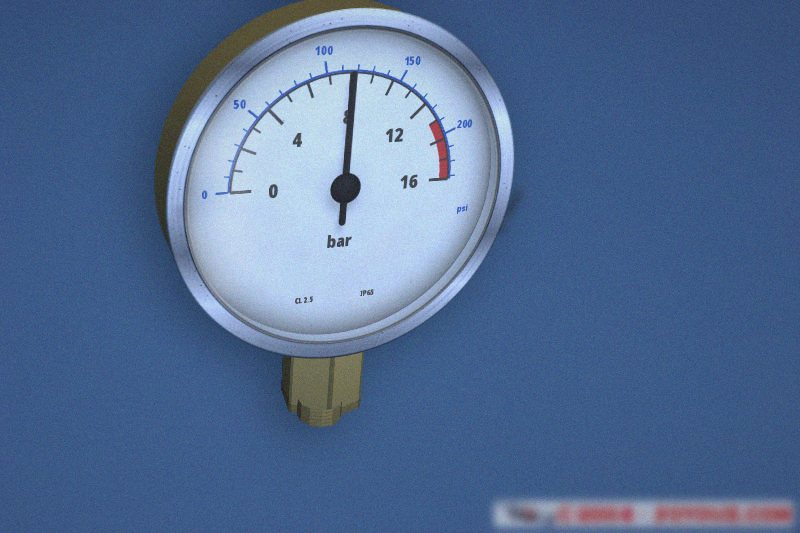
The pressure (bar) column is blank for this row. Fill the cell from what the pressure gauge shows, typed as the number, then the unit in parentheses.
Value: 8 (bar)
